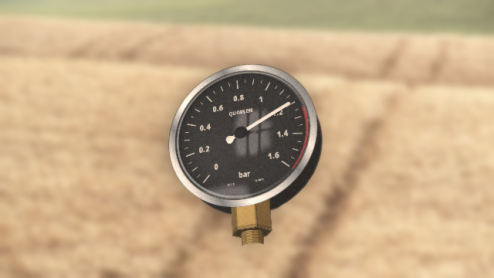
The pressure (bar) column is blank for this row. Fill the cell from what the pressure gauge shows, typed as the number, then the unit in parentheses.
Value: 1.2 (bar)
